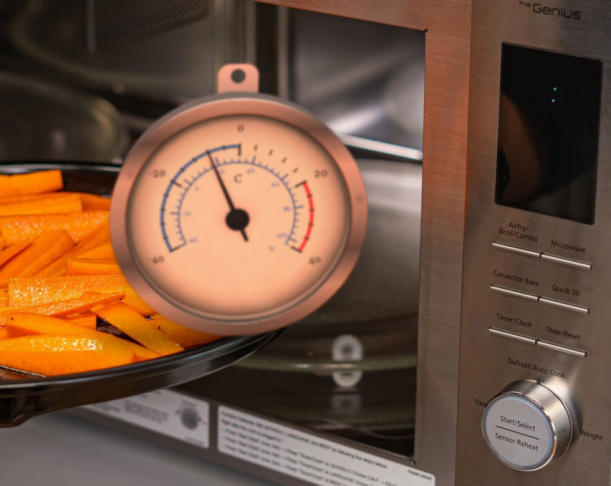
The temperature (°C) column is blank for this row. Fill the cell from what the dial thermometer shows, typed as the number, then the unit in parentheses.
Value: -8 (°C)
